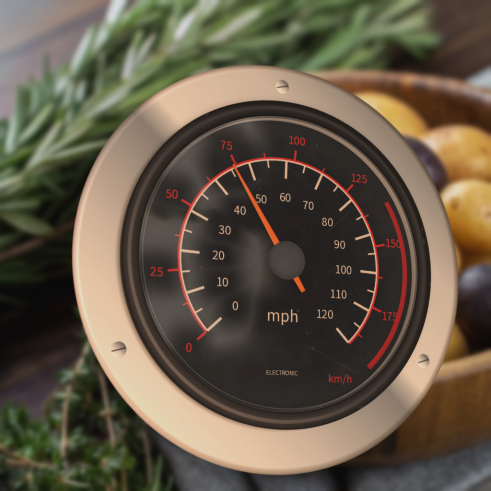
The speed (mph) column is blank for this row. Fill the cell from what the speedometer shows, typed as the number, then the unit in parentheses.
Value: 45 (mph)
